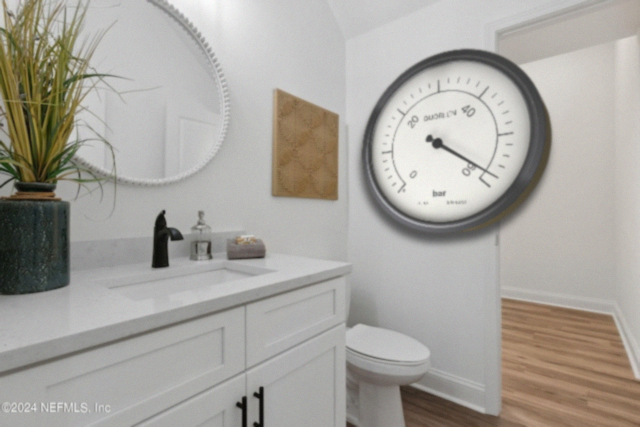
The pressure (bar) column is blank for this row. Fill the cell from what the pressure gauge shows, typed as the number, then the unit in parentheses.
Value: 58 (bar)
